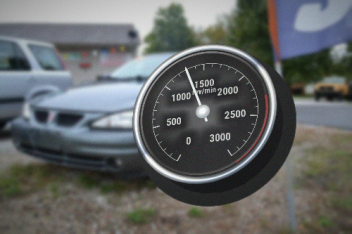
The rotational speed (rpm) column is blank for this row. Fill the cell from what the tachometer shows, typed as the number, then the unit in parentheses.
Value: 1300 (rpm)
